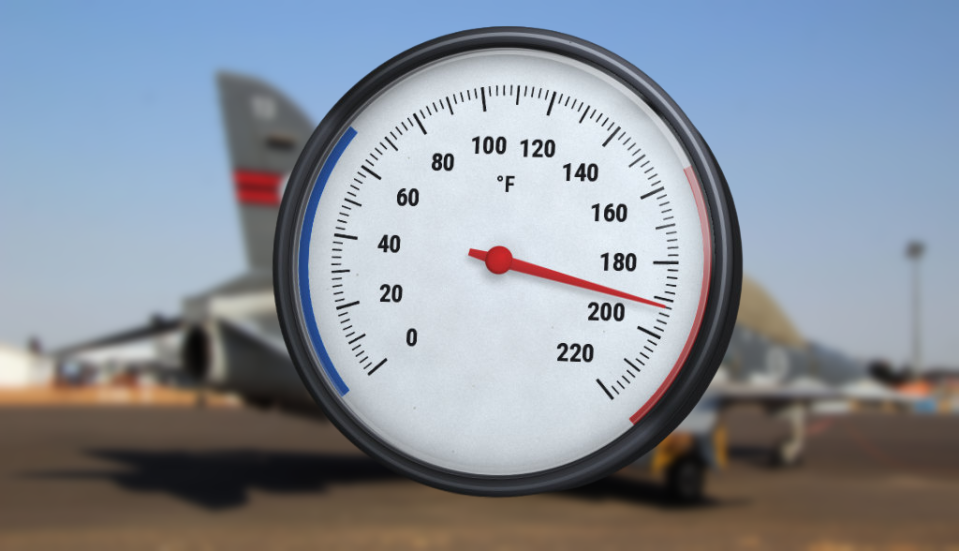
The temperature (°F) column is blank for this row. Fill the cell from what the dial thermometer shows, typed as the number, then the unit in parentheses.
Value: 192 (°F)
